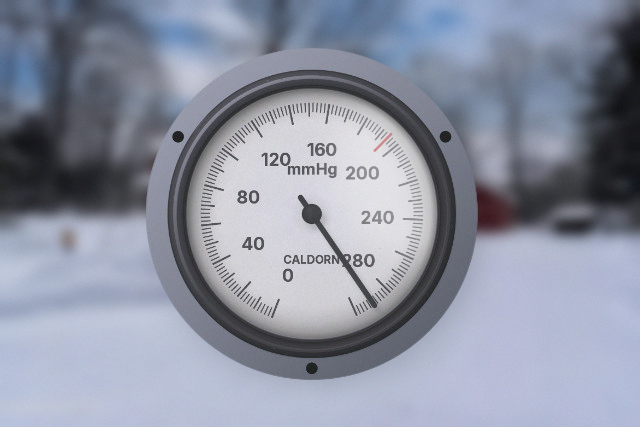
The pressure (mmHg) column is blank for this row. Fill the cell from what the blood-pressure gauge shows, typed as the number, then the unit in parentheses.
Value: 290 (mmHg)
